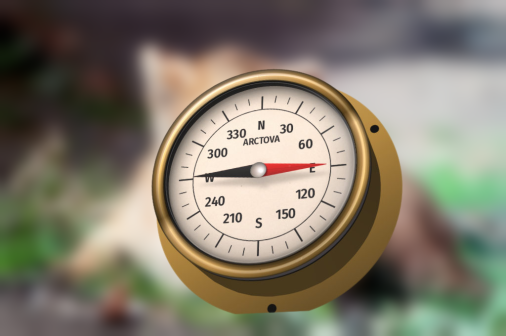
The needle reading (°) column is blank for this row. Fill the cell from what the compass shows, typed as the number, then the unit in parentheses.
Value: 90 (°)
